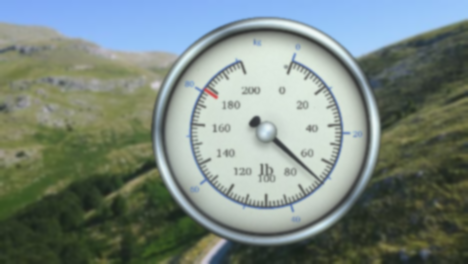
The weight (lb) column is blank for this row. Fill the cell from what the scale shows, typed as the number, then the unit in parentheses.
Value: 70 (lb)
